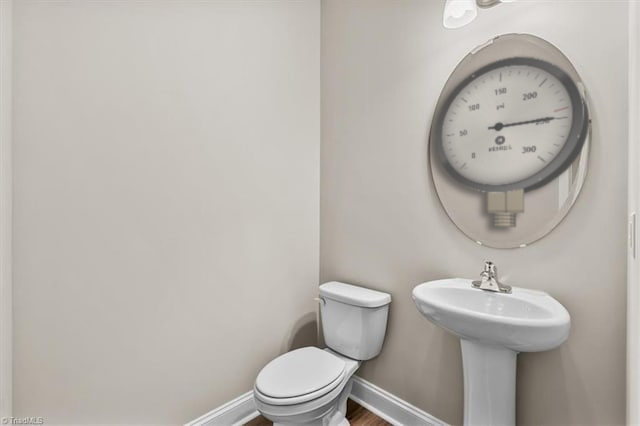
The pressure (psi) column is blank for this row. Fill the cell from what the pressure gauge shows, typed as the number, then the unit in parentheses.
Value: 250 (psi)
